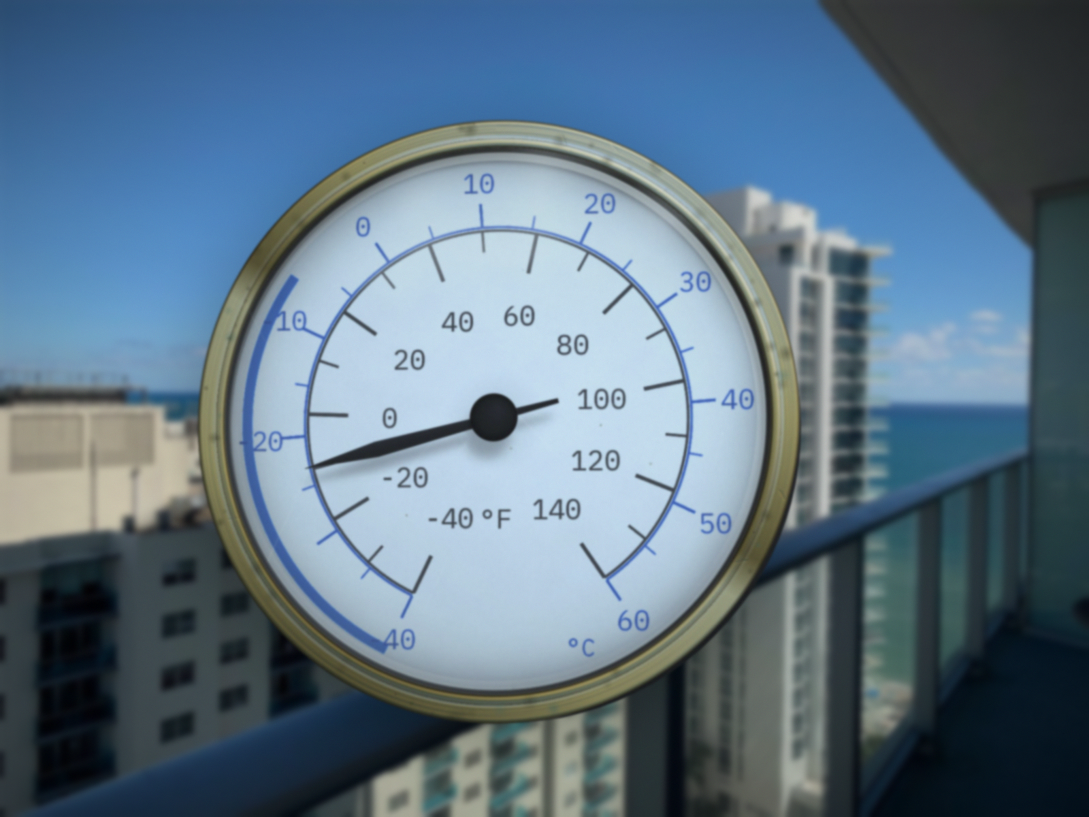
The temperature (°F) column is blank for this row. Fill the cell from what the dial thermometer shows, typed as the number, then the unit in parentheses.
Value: -10 (°F)
